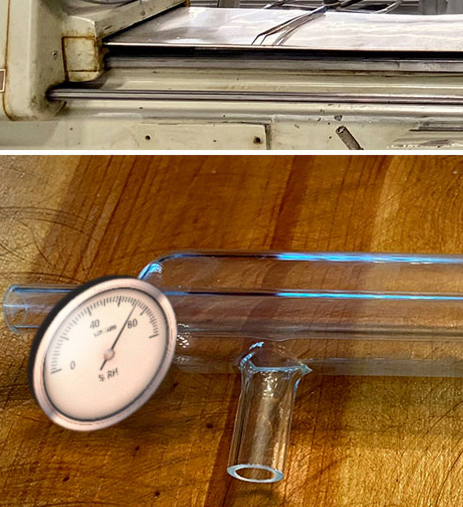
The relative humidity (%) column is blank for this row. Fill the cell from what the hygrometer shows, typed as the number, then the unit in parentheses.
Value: 70 (%)
